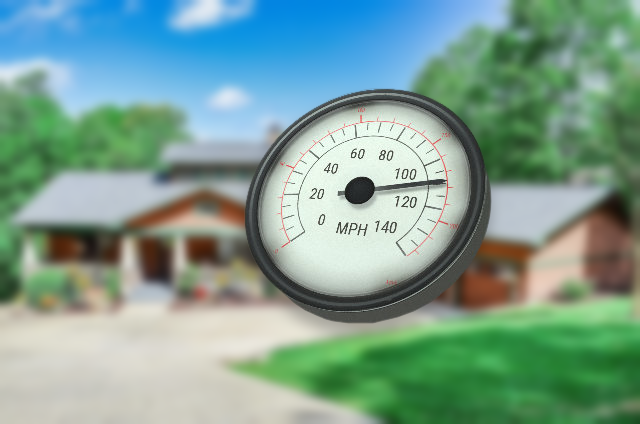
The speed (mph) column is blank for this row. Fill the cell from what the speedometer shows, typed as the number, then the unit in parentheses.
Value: 110 (mph)
